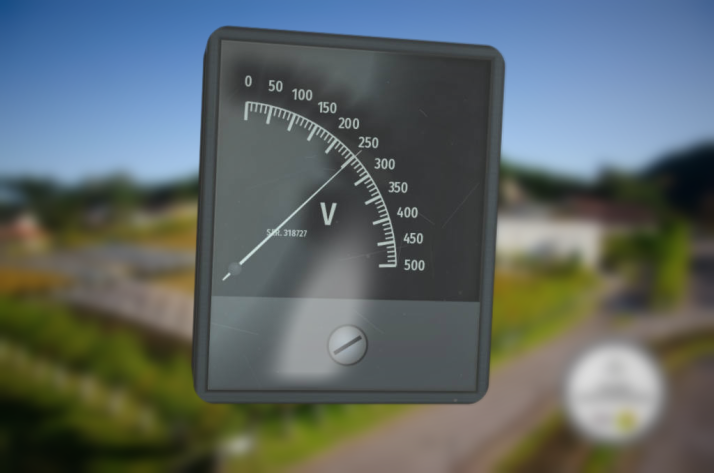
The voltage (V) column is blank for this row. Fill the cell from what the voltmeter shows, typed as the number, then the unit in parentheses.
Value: 250 (V)
